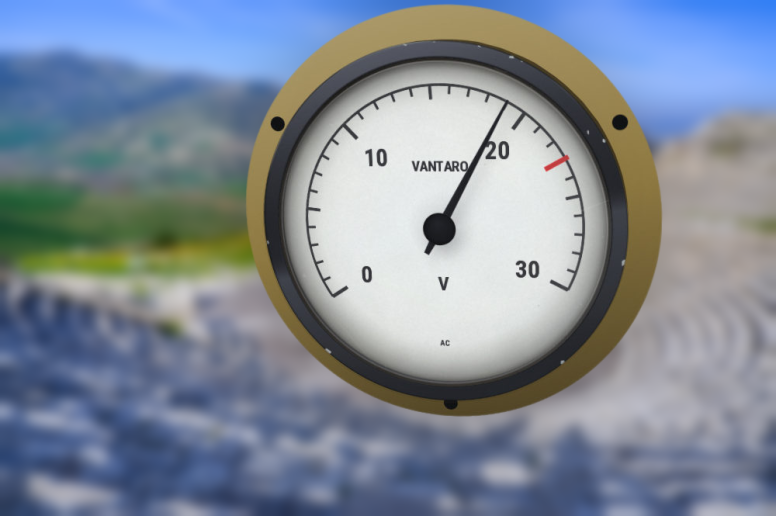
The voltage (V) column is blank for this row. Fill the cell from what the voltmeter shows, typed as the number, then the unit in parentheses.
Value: 19 (V)
